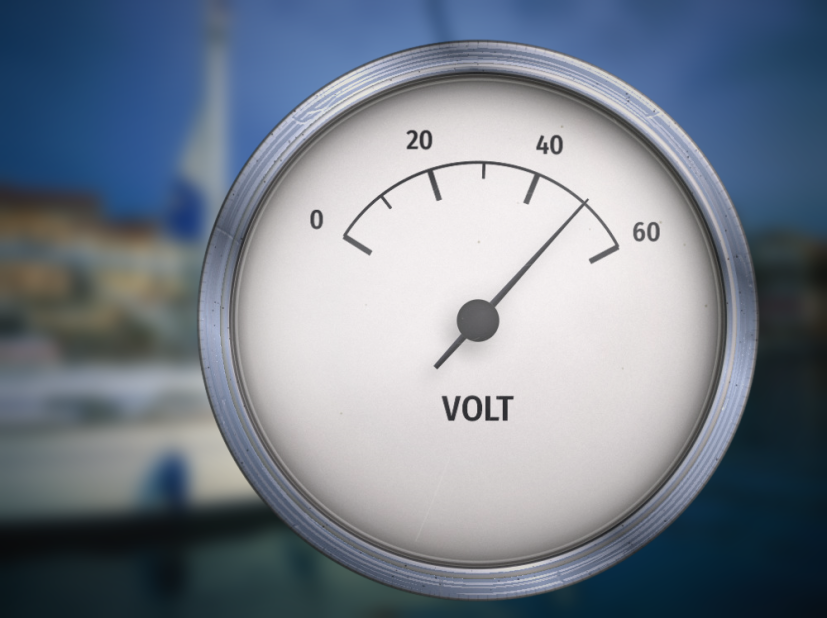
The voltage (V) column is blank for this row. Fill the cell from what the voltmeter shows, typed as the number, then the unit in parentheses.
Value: 50 (V)
